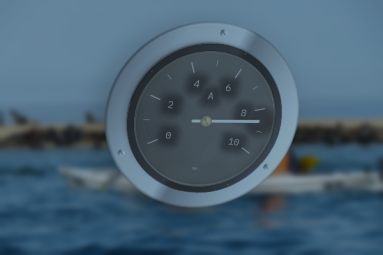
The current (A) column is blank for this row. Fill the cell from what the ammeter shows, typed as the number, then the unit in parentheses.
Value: 8.5 (A)
